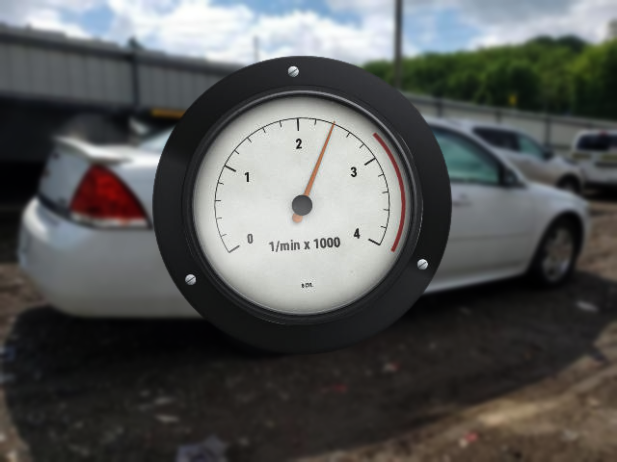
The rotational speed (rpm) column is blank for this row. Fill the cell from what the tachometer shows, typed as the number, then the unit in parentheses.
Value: 2400 (rpm)
